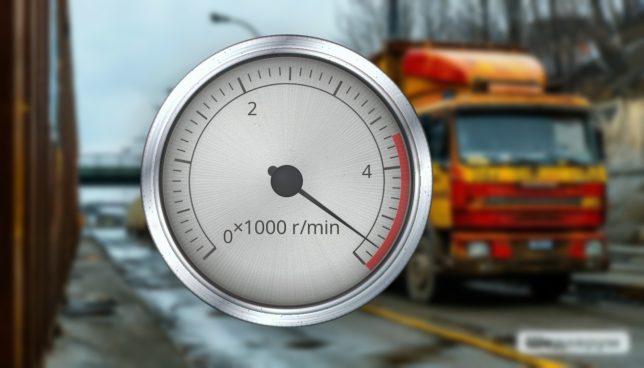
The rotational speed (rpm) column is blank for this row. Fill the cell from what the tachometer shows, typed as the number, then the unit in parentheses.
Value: 4800 (rpm)
